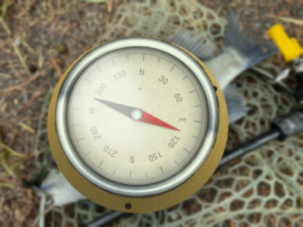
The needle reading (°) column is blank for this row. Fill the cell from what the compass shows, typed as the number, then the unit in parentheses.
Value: 105 (°)
